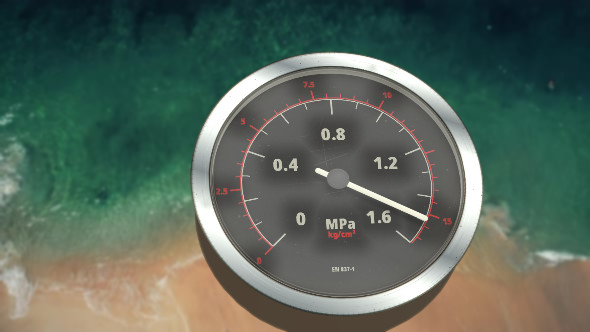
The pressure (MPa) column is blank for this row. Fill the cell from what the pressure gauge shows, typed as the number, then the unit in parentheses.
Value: 1.5 (MPa)
